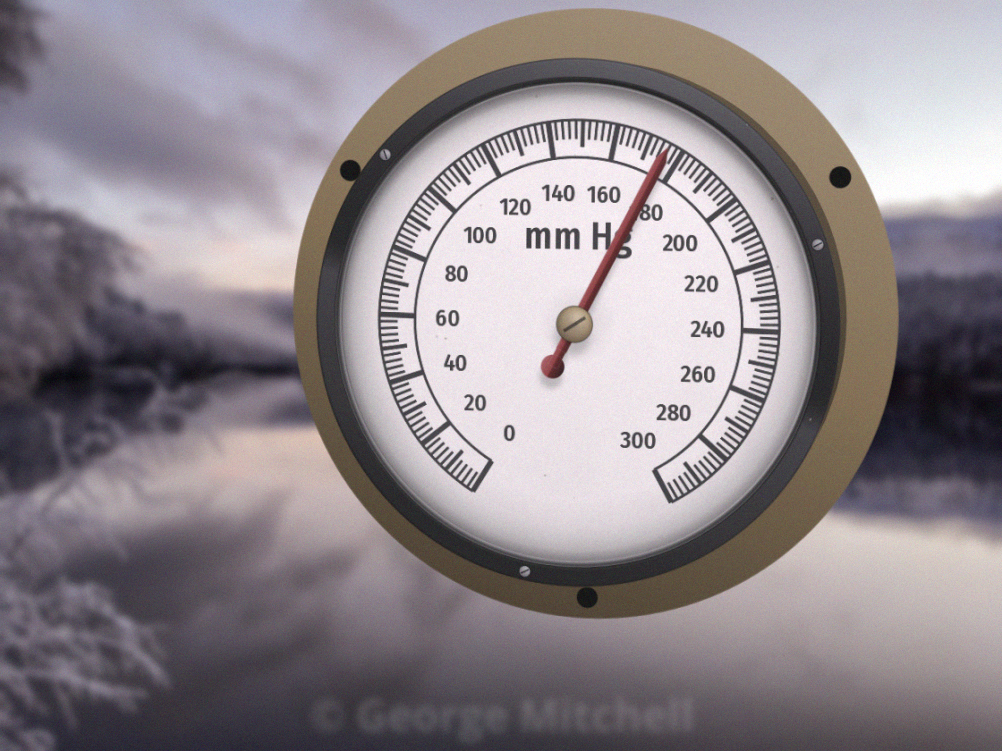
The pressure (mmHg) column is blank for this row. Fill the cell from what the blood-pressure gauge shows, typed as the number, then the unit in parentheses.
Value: 176 (mmHg)
